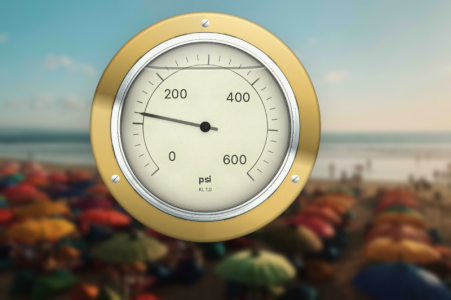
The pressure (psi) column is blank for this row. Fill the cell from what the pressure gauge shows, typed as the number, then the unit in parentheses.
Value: 120 (psi)
